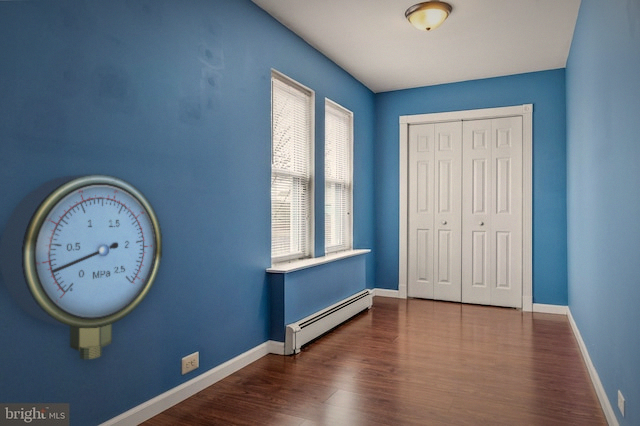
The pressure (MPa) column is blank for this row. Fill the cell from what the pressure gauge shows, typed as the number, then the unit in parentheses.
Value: 0.25 (MPa)
